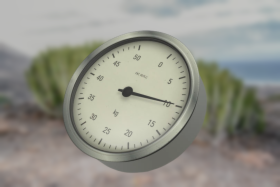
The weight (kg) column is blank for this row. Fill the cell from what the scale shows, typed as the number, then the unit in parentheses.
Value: 10 (kg)
